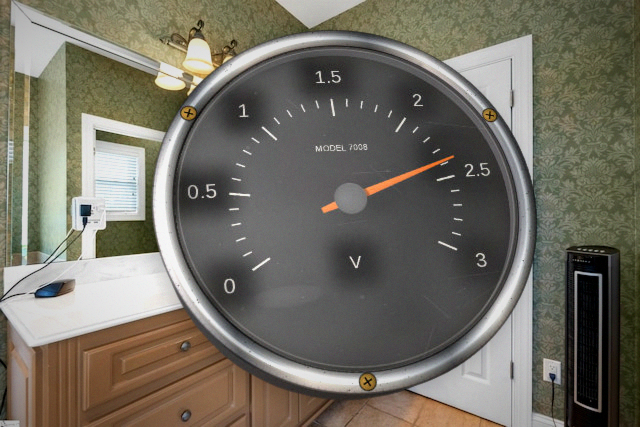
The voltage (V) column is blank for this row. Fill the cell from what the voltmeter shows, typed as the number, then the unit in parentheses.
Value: 2.4 (V)
